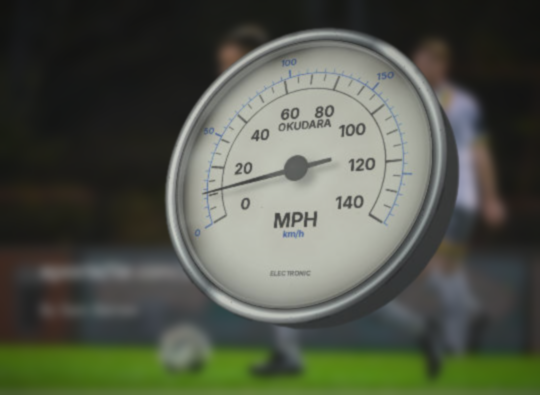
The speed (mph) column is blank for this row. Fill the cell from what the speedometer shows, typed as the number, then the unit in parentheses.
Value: 10 (mph)
